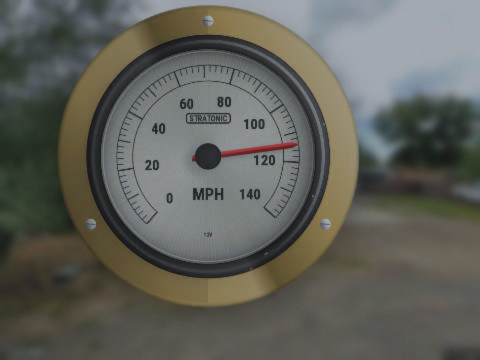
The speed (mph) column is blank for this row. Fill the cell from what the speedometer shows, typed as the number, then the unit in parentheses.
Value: 114 (mph)
